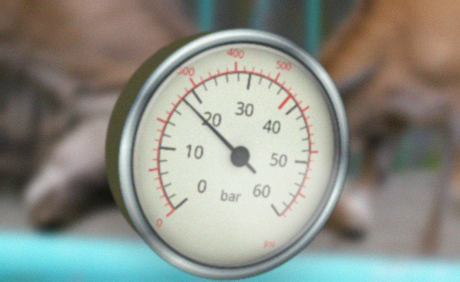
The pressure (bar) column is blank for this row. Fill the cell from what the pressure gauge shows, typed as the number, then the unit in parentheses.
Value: 18 (bar)
